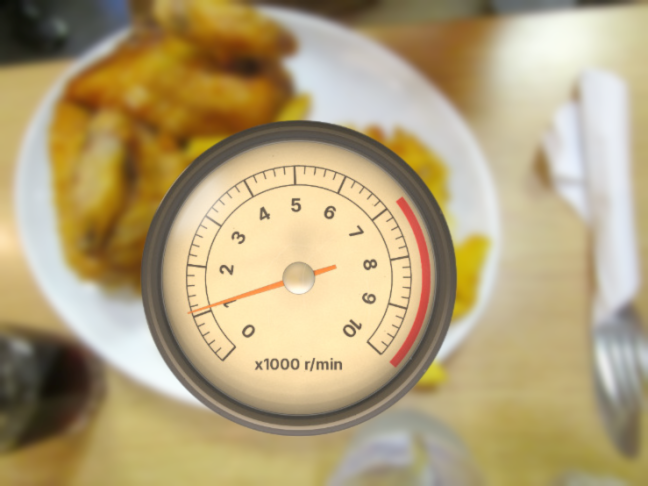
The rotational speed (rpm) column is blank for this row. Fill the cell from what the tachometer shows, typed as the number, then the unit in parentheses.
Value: 1100 (rpm)
